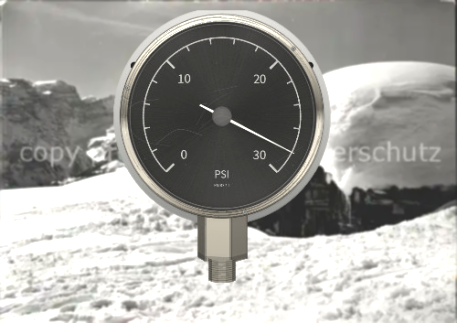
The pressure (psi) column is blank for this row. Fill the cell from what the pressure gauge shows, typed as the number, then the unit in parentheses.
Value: 28 (psi)
